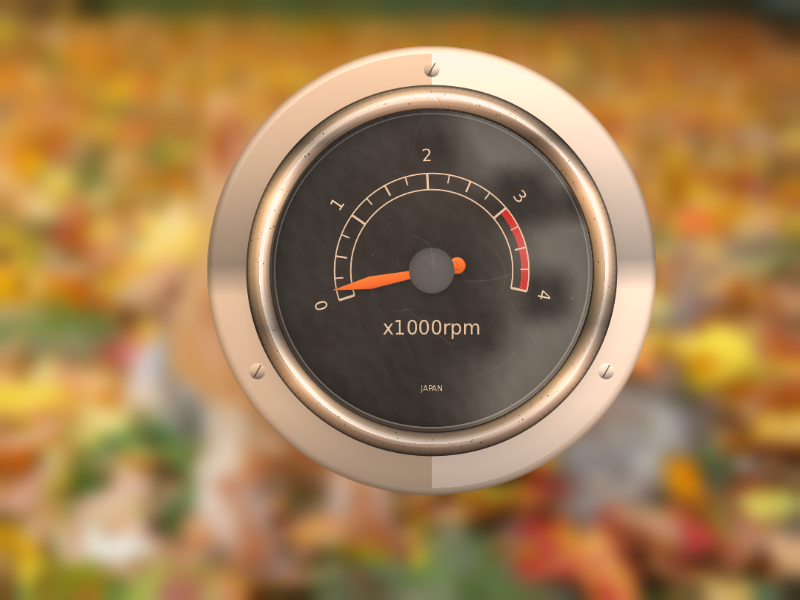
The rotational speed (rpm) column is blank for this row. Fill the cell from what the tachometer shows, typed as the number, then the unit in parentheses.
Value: 125 (rpm)
